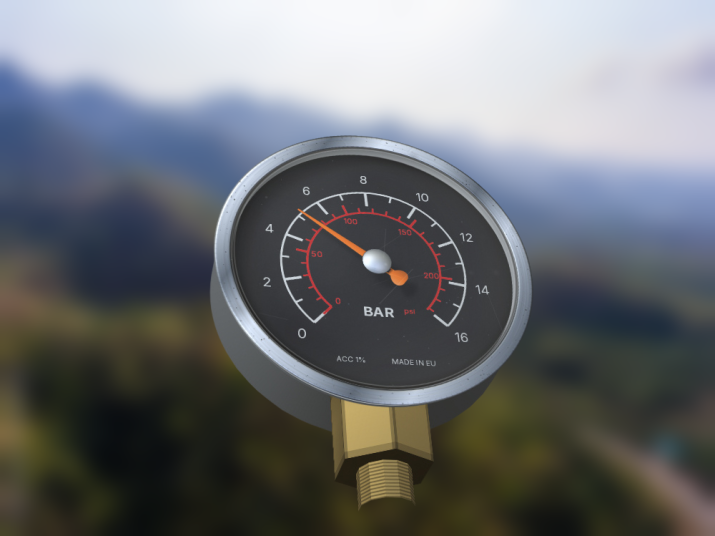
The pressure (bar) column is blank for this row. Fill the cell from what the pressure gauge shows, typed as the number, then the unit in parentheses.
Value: 5 (bar)
